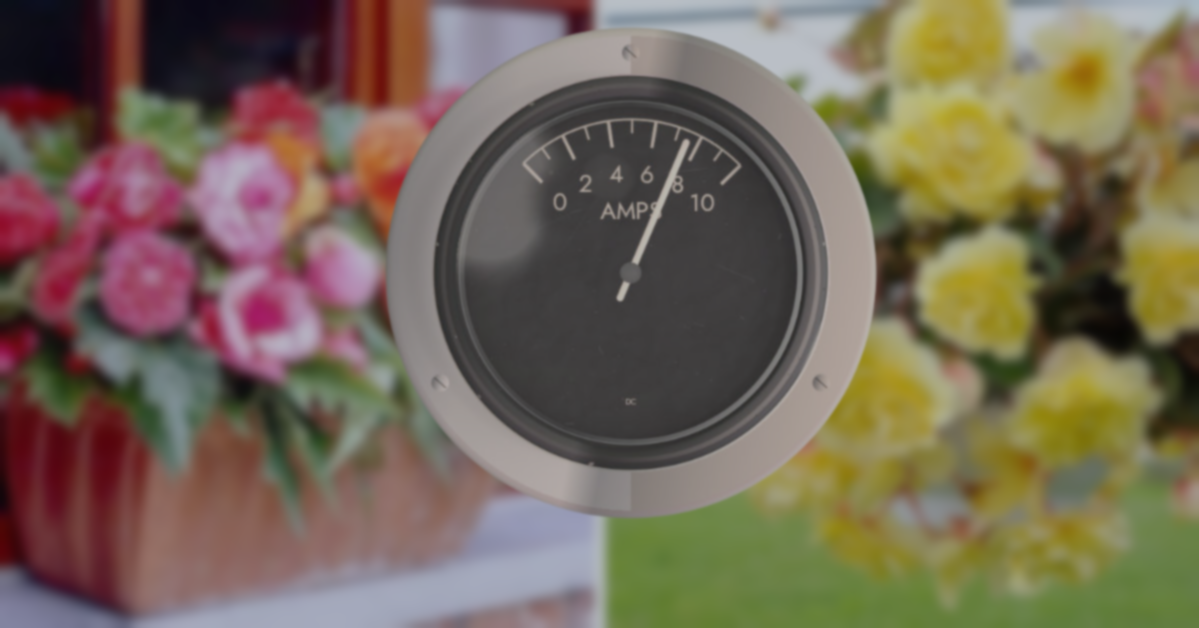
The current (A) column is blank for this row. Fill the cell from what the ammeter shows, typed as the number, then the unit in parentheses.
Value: 7.5 (A)
